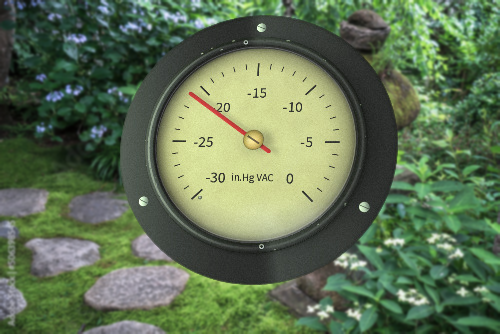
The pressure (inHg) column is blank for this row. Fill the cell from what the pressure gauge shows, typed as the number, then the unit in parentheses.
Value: -21 (inHg)
